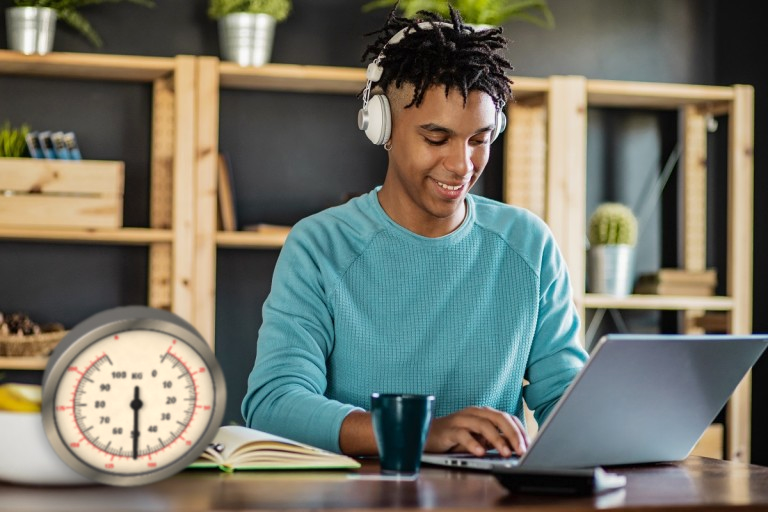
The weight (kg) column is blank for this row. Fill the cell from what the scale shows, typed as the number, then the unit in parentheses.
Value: 50 (kg)
